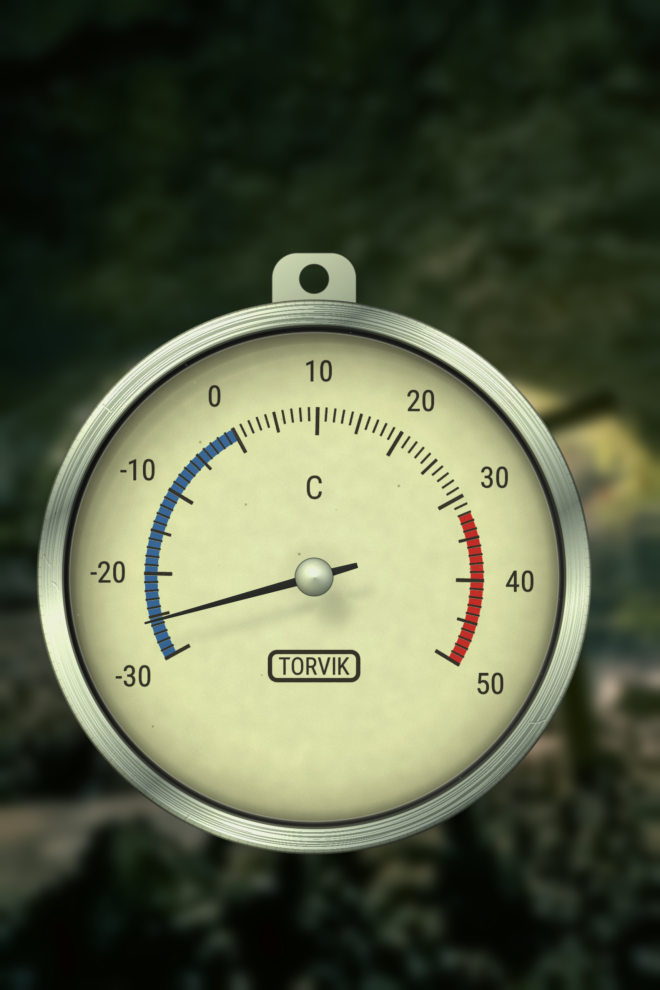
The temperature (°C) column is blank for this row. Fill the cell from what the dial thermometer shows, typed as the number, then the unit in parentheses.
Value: -25.5 (°C)
